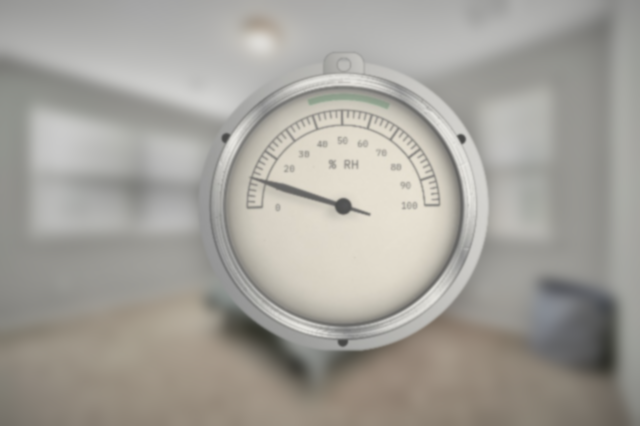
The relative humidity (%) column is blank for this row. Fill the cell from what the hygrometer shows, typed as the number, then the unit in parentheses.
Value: 10 (%)
